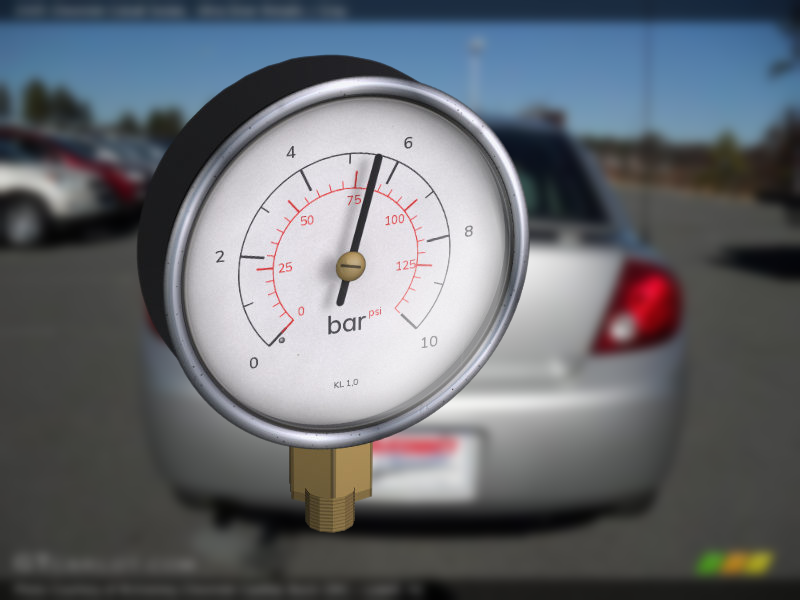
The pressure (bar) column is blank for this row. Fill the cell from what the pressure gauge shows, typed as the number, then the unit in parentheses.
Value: 5.5 (bar)
